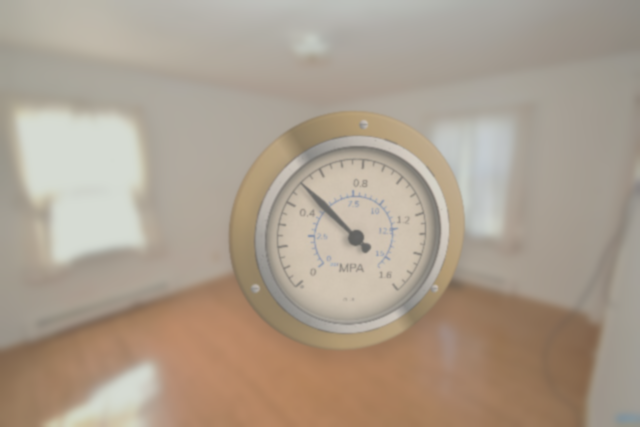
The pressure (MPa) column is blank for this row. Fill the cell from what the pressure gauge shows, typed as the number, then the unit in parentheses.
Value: 0.5 (MPa)
